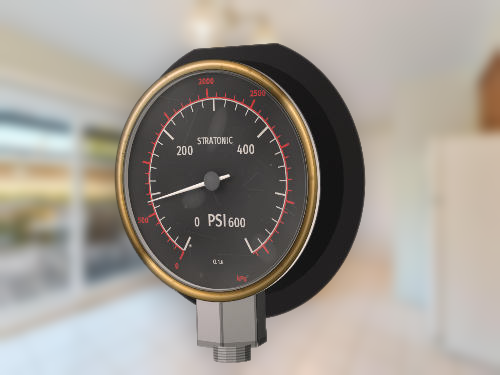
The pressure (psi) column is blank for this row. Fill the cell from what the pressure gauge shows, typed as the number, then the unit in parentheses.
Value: 90 (psi)
